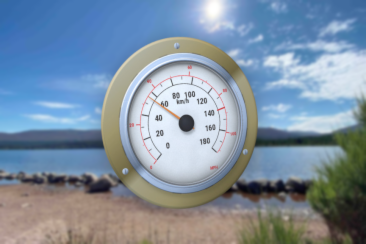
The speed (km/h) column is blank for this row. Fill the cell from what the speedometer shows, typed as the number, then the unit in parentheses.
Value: 55 (km/h)
